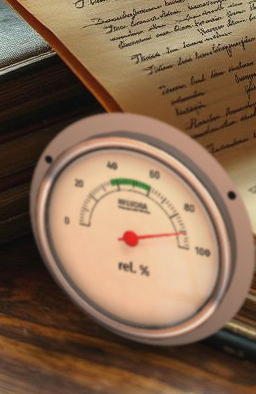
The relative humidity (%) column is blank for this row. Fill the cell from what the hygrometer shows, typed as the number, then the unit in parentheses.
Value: 90 (%)
